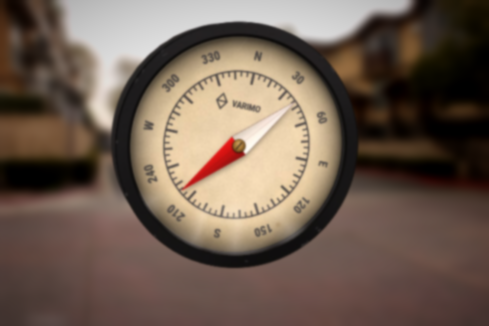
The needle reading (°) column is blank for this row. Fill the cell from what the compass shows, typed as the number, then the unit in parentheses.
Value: 220 (°)
